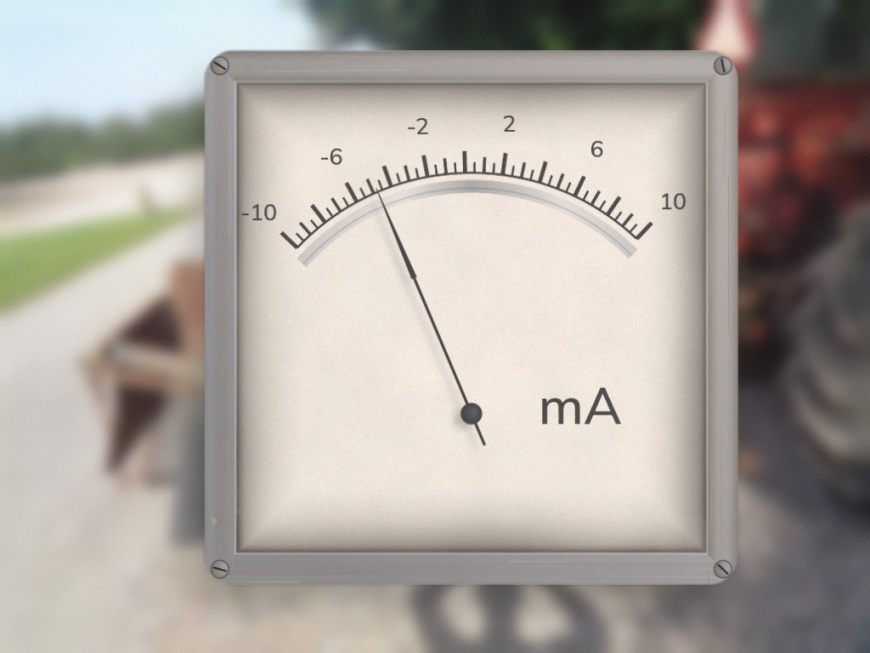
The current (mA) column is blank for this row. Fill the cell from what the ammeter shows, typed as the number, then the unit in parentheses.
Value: -4.75 (mA)
